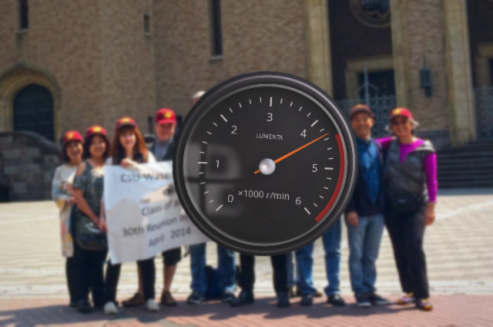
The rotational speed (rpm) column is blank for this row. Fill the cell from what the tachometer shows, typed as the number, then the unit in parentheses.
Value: 4300 (rpm)
